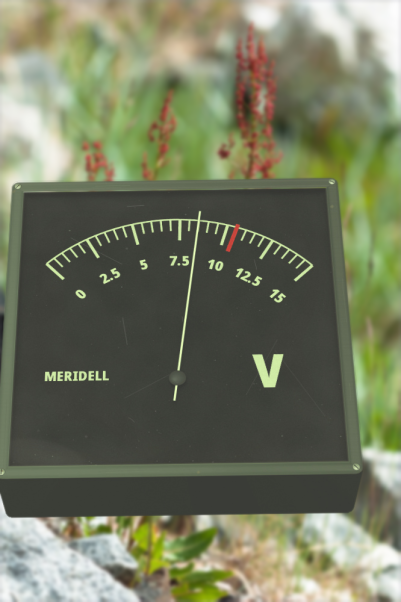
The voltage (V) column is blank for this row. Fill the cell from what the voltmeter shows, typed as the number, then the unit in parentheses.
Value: 8.5 (V)
